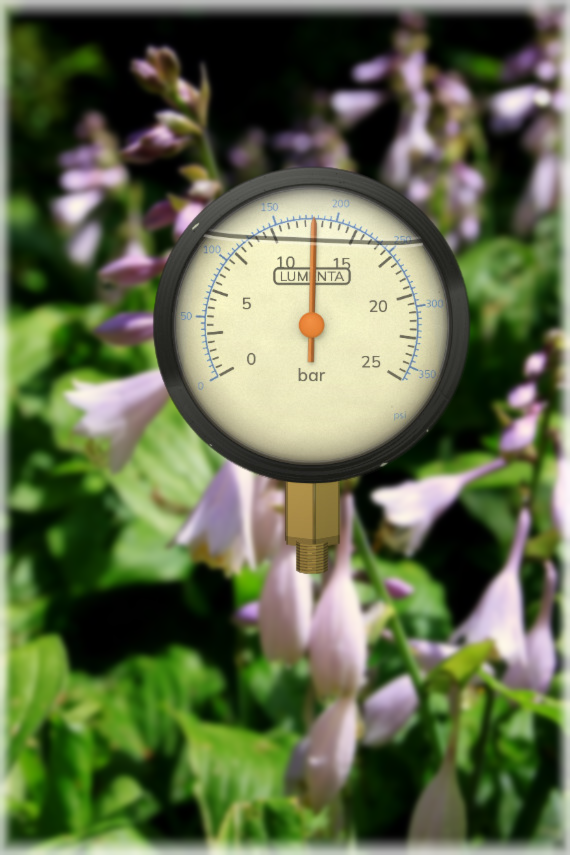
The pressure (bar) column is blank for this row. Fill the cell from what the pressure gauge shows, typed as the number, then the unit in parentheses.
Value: 12.5 (bar)
